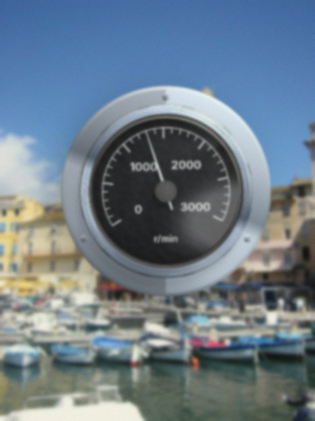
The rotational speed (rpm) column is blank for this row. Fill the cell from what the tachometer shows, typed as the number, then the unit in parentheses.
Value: 1300 (rpm)
